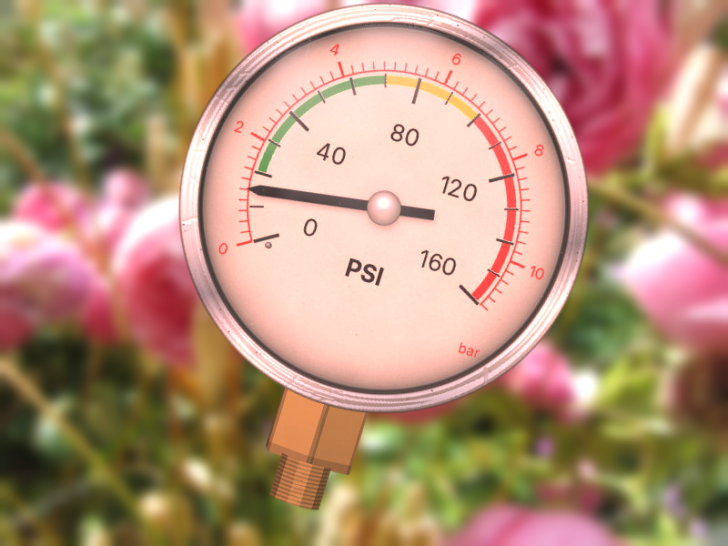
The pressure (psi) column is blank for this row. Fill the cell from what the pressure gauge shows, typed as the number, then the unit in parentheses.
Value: 15 (psi)
